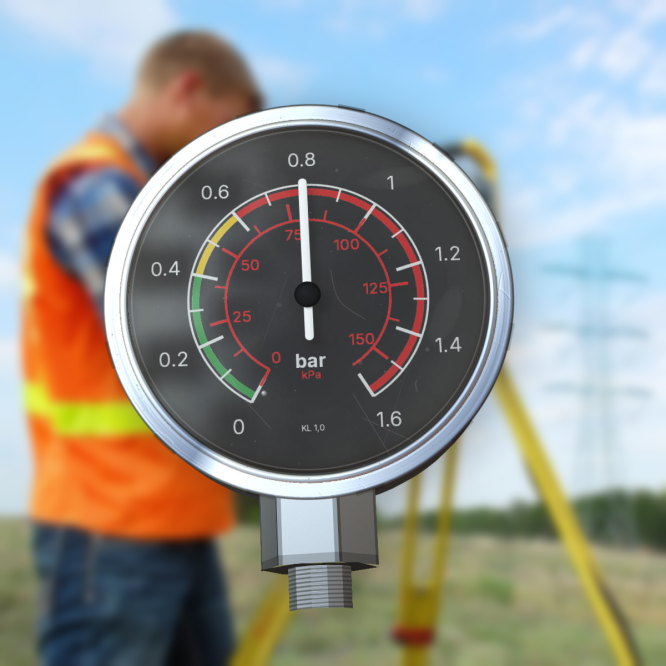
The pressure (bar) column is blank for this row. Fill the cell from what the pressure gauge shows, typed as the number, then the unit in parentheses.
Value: 0.8 (bar)
